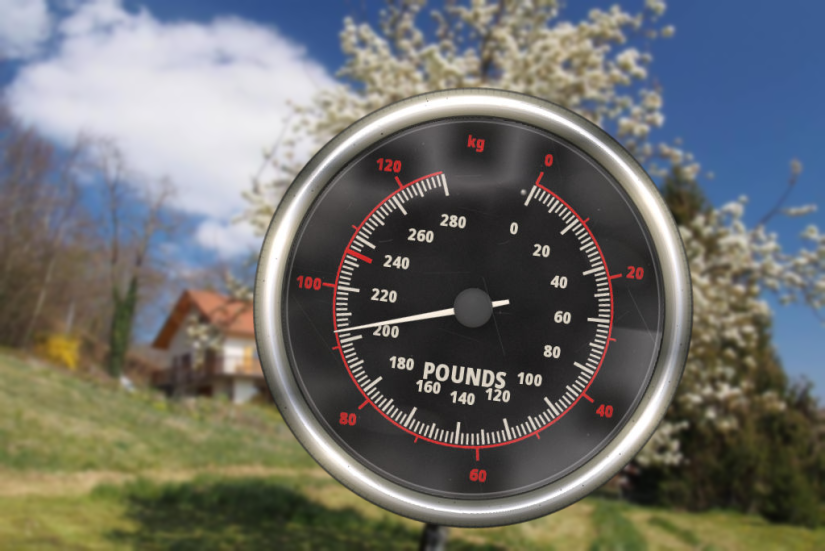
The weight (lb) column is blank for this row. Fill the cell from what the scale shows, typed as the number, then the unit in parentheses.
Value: 204 (lb)
